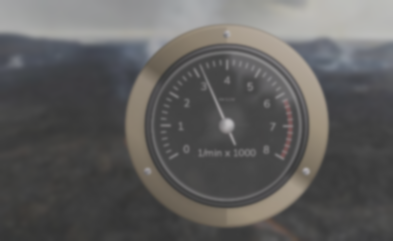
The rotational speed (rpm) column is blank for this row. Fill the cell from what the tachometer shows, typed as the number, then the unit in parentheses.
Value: 3200 (rpm)
